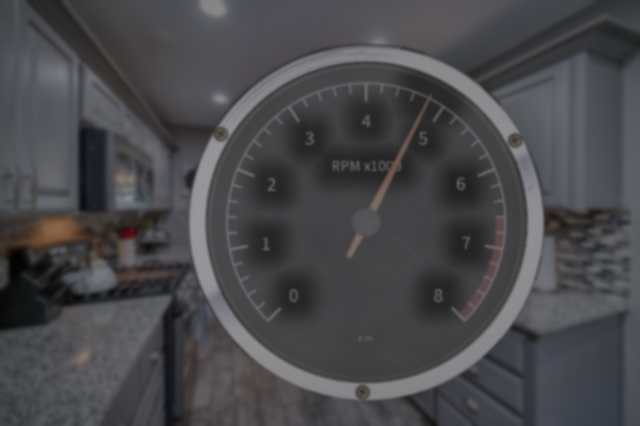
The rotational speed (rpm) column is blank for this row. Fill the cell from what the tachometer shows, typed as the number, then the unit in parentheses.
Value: 4800 (rpm)
